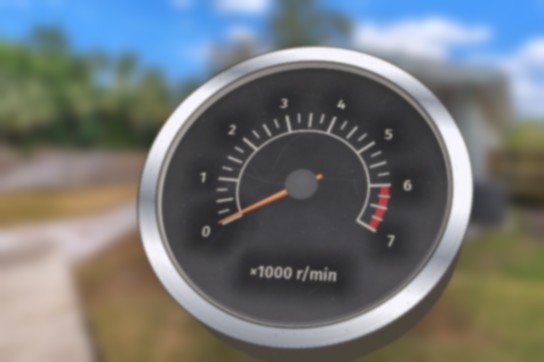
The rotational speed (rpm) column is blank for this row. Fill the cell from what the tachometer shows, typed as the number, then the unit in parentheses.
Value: 0 (rpm)
